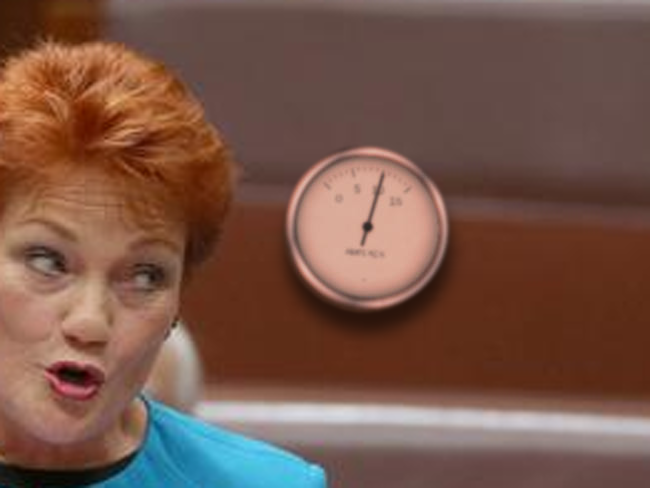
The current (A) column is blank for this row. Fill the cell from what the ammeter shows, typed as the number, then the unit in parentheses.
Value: 10 (A)
